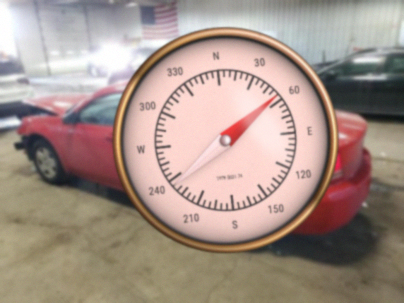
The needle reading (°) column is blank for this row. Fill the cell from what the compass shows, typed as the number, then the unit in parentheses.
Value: 55 (°)
